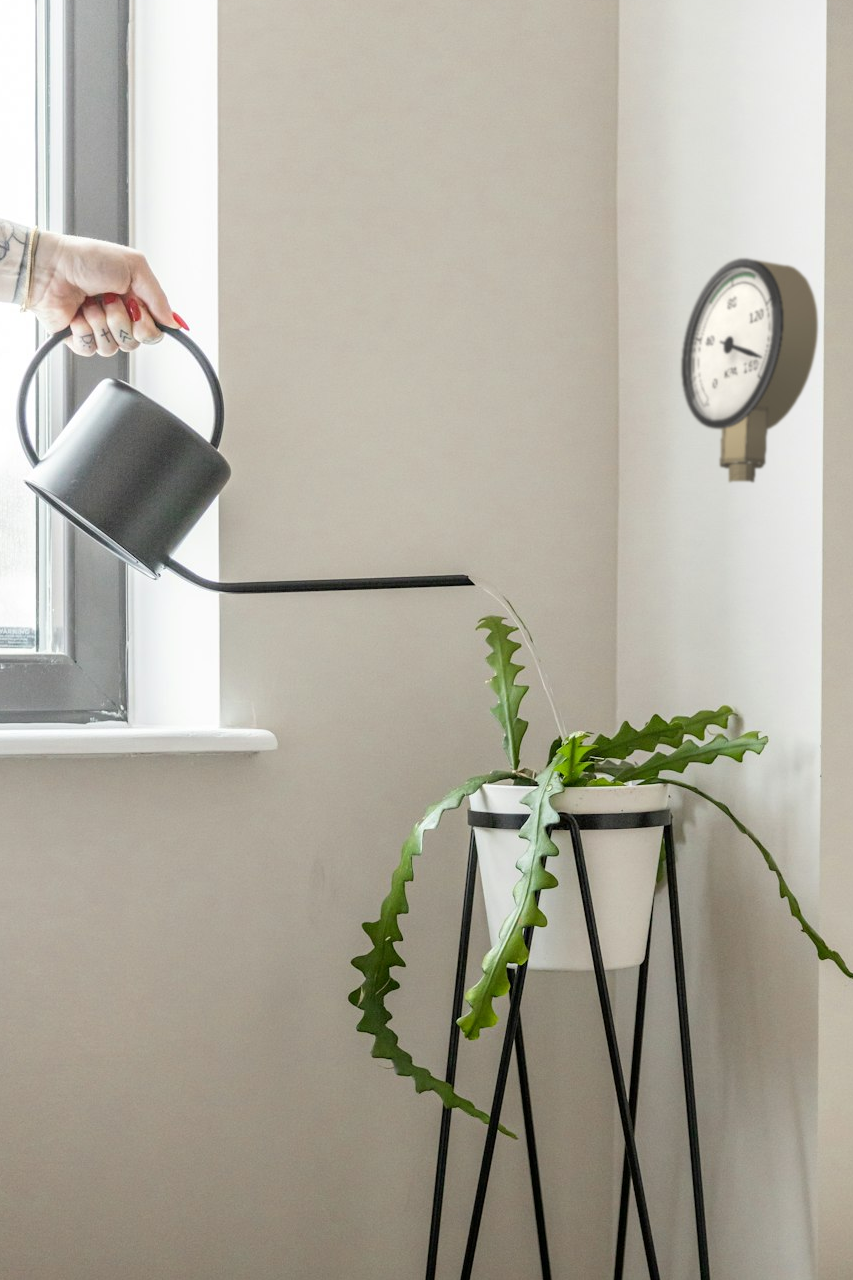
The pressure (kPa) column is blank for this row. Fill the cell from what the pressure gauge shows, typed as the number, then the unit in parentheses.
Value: 150 (kPa)
